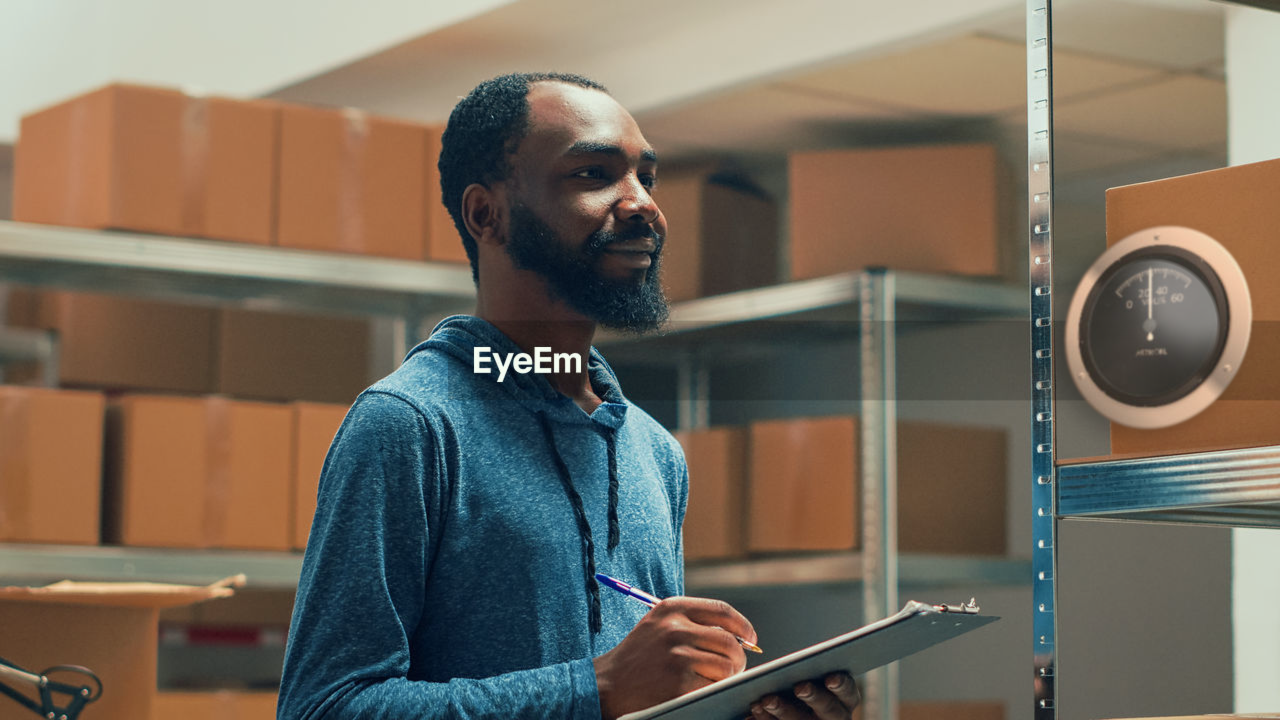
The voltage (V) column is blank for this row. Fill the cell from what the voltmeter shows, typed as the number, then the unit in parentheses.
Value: 30 (V)
